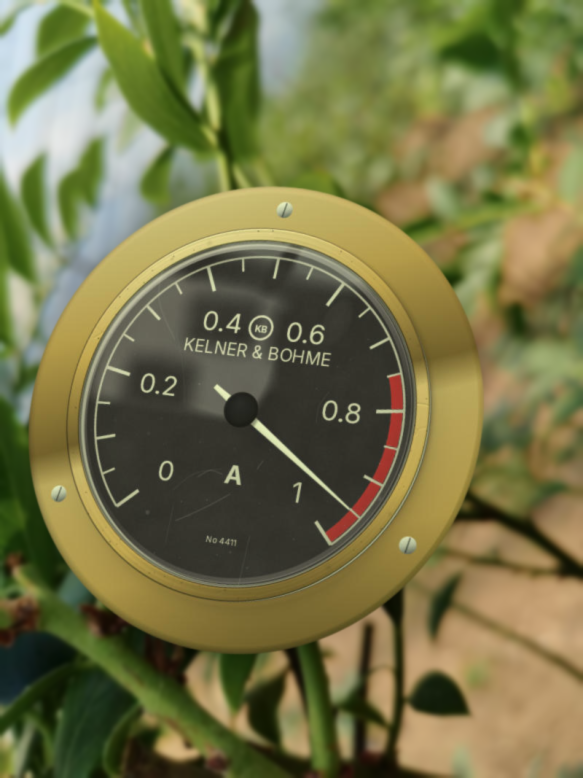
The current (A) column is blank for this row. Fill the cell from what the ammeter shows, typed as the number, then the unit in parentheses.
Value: 0.95 (A)
